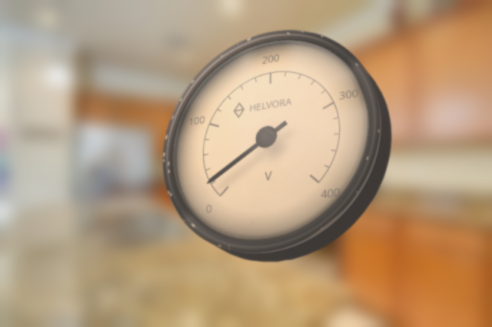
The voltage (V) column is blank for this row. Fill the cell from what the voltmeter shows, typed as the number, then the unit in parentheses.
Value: 20 (V)
